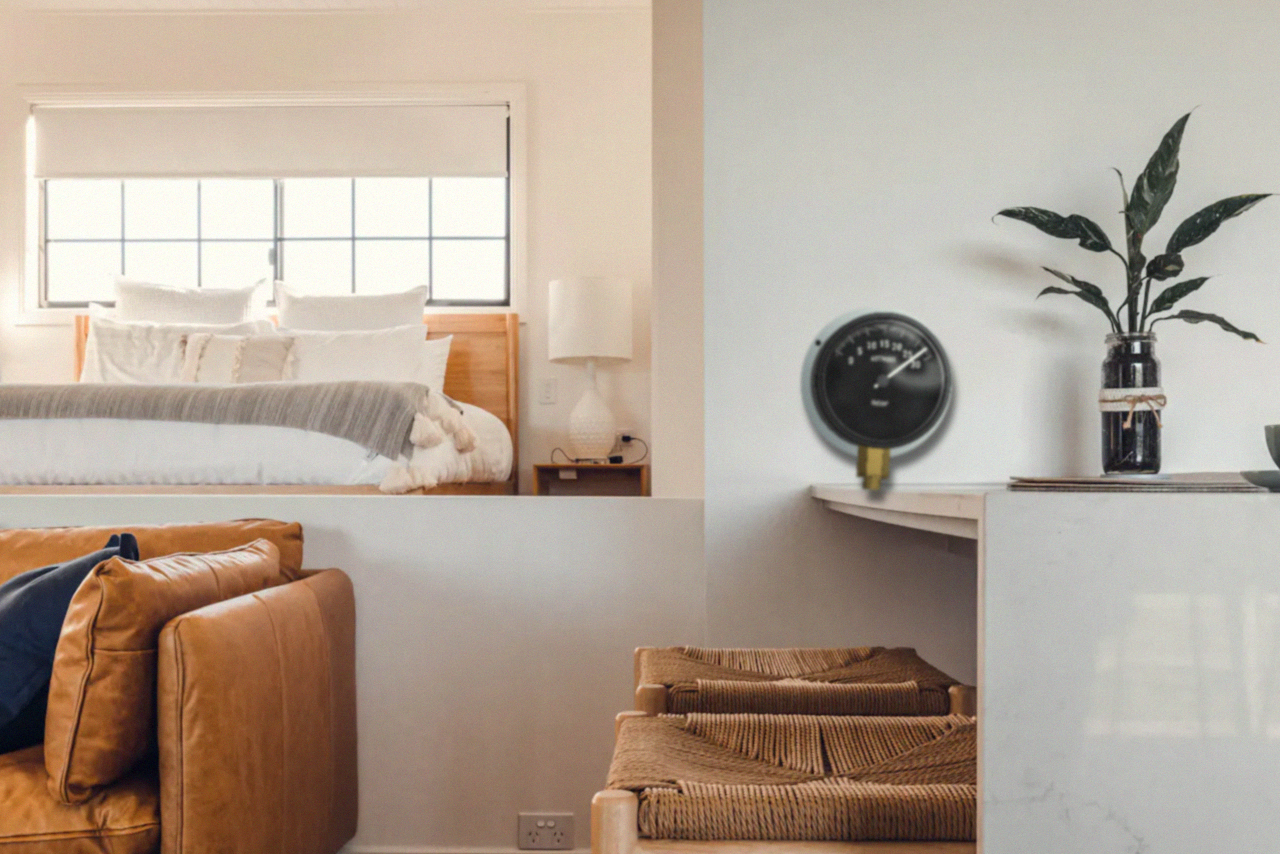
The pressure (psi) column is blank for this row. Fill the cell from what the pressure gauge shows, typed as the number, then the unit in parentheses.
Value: 27.5 (psi)
